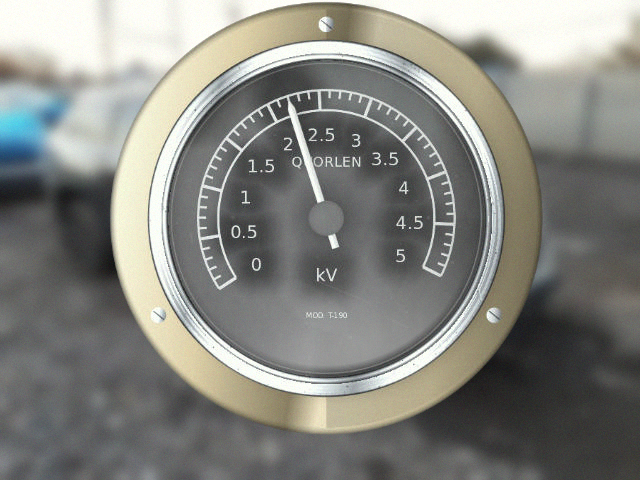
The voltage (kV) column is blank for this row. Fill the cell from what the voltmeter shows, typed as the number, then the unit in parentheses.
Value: 2.2 (kV)
